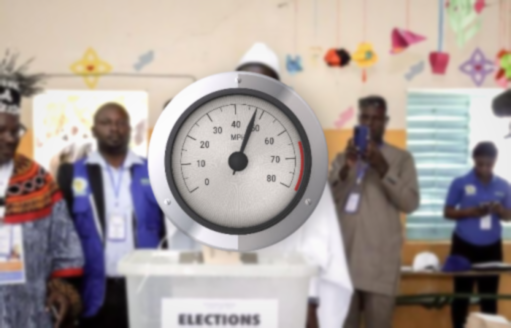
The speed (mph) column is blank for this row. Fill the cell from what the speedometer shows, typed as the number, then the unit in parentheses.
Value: 47.5 (mph)
